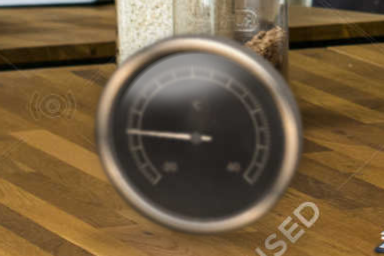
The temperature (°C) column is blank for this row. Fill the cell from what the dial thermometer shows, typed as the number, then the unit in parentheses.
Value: -5 (°C)
